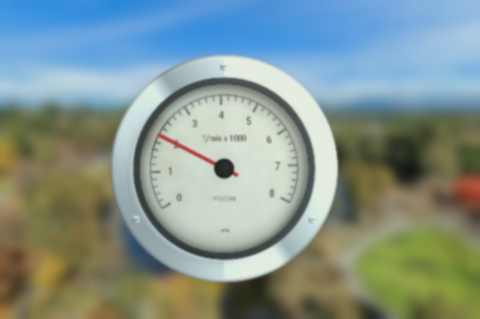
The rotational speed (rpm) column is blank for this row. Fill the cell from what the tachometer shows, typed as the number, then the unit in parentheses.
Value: 2000 (rpm)
